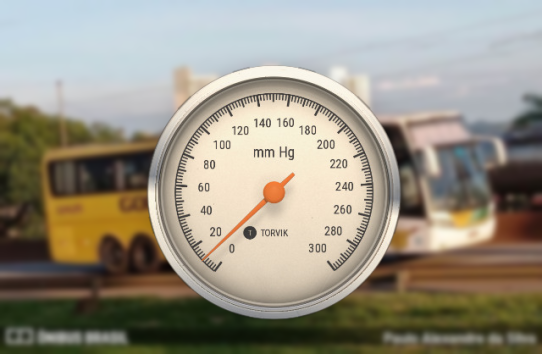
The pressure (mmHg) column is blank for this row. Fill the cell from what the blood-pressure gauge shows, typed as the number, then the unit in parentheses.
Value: 10 (mmHg)
